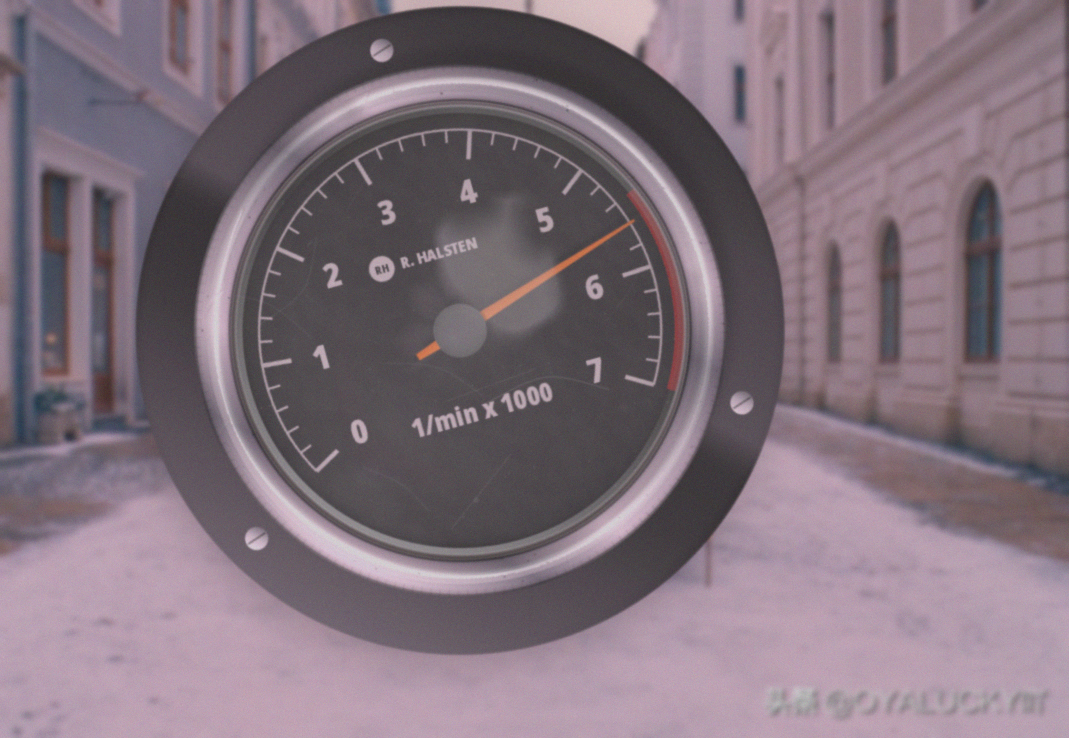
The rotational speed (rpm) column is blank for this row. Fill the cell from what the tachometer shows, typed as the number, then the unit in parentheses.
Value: 5600 (rpm)
